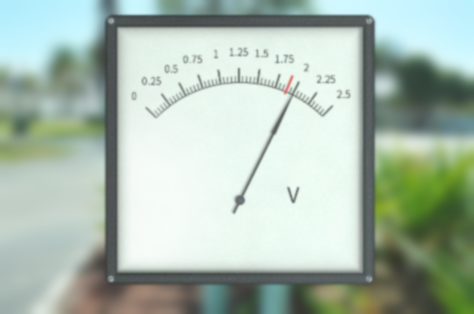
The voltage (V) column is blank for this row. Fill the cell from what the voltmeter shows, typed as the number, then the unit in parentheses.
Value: 2 (V)
